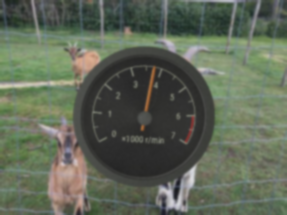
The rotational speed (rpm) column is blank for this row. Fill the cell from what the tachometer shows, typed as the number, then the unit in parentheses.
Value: 3750 (rpm)
